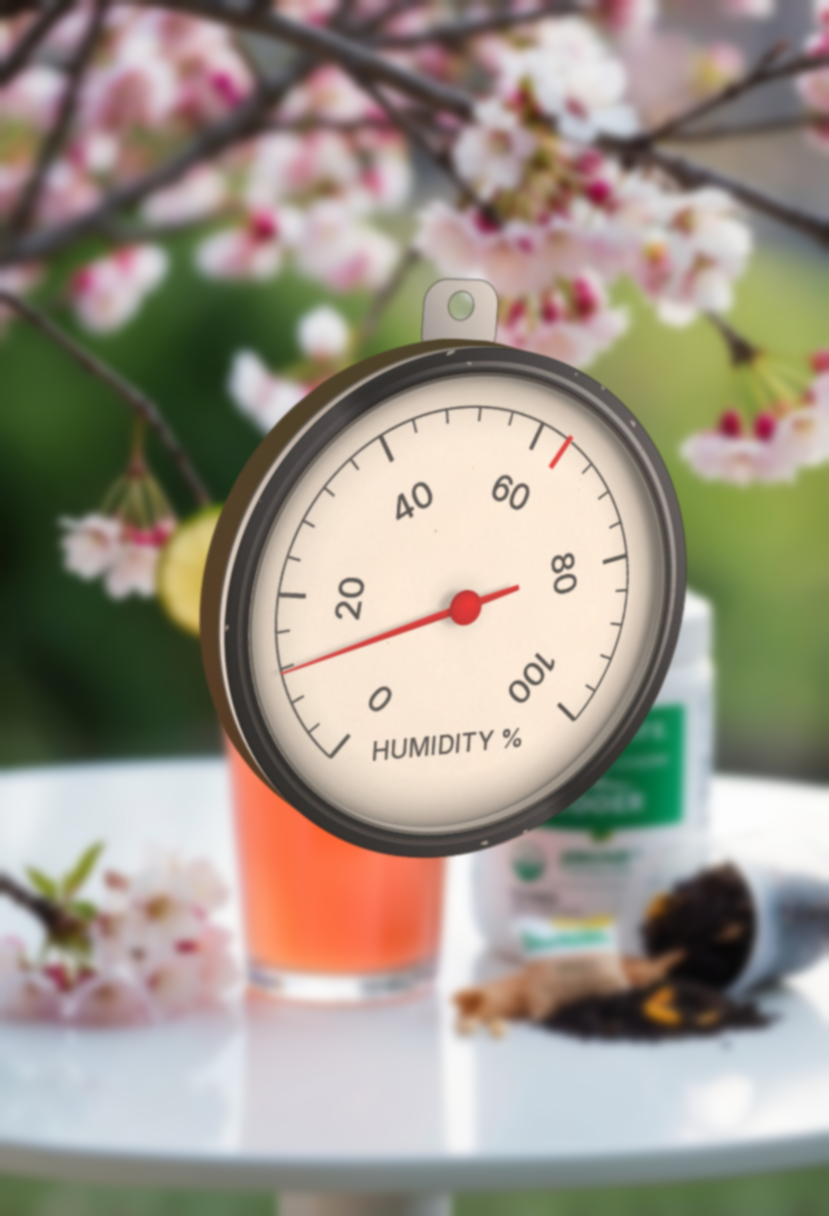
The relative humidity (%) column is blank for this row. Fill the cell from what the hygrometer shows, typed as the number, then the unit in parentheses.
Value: 12 (%)
